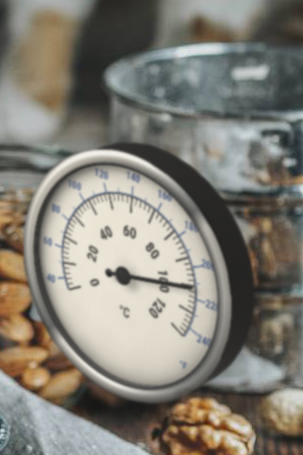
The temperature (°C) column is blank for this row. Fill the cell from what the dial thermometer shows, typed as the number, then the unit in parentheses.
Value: 100 (°C)
